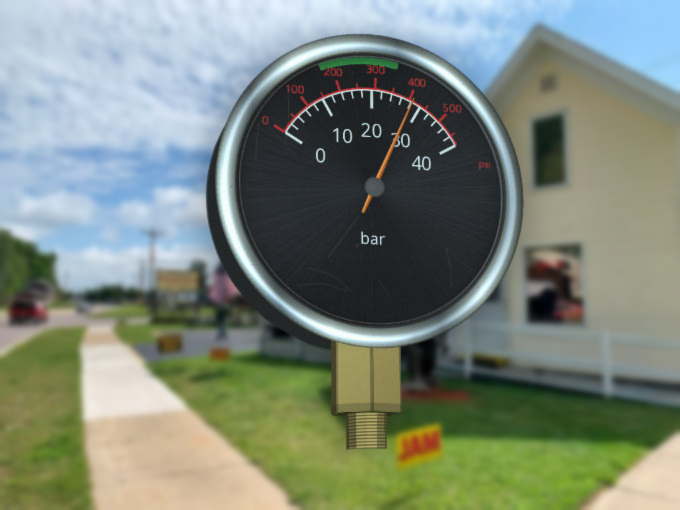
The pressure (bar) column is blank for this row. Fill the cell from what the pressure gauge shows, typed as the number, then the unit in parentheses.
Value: 28 (bar)
